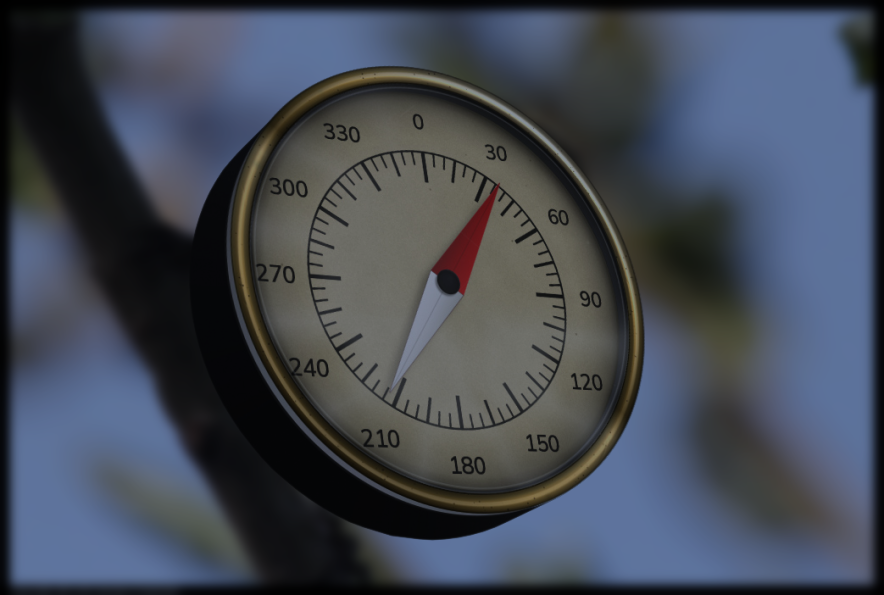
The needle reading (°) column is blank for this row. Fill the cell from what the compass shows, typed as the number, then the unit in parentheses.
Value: 35 (°)
